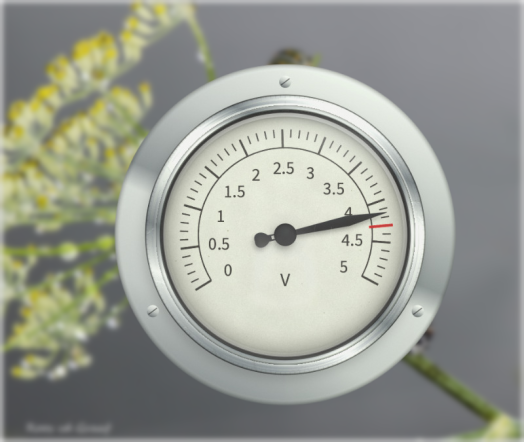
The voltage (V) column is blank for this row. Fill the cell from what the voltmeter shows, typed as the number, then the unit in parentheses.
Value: 4.15 (V)
